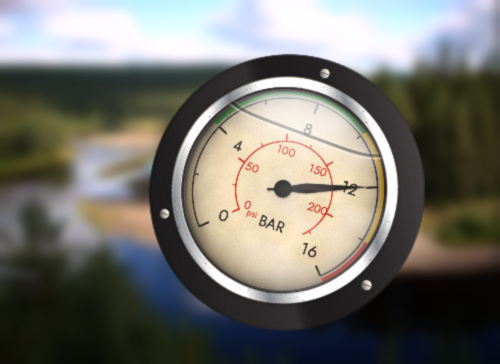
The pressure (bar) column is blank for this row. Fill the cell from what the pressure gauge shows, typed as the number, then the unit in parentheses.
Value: 12 (bar)
